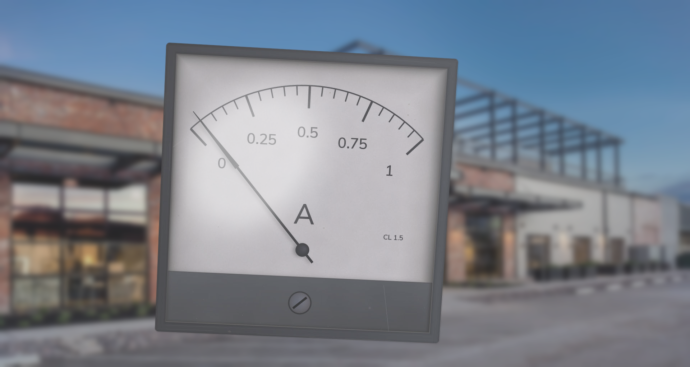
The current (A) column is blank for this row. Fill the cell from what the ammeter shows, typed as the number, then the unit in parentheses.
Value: 0.05 (A)
